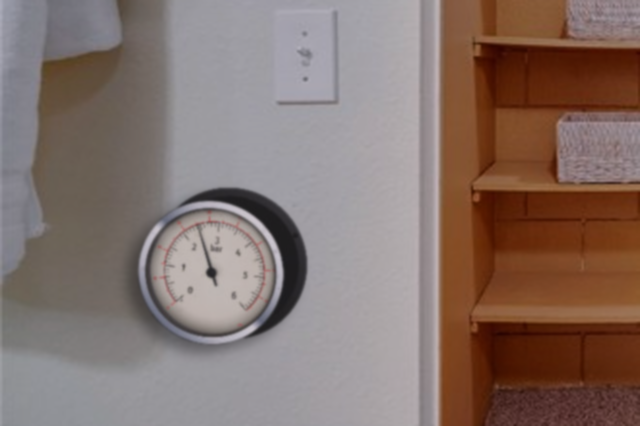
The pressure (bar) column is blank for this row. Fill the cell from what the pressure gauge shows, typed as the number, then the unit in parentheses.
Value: 2.5 (bar)
